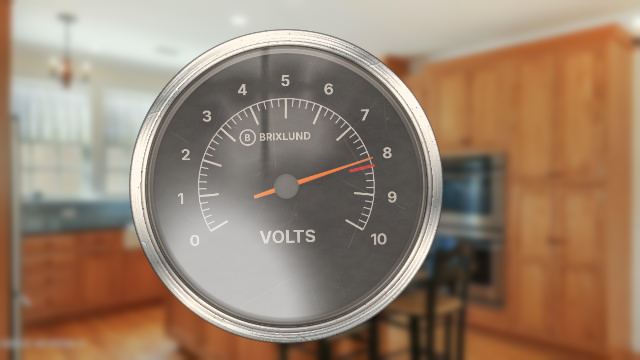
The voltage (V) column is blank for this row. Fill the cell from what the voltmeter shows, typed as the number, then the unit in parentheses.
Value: 8 (V)
